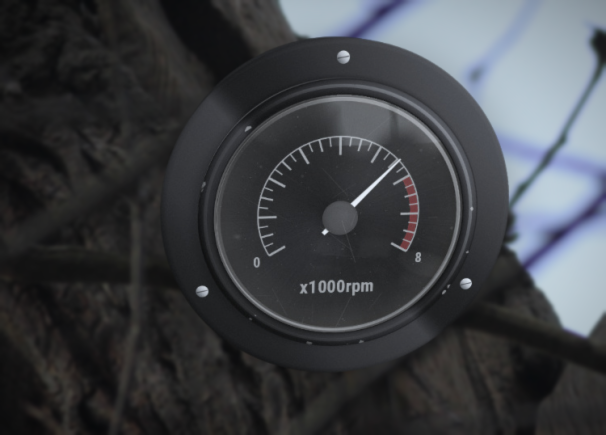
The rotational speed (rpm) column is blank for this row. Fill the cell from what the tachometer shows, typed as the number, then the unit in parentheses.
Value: 5500 (rpm)
